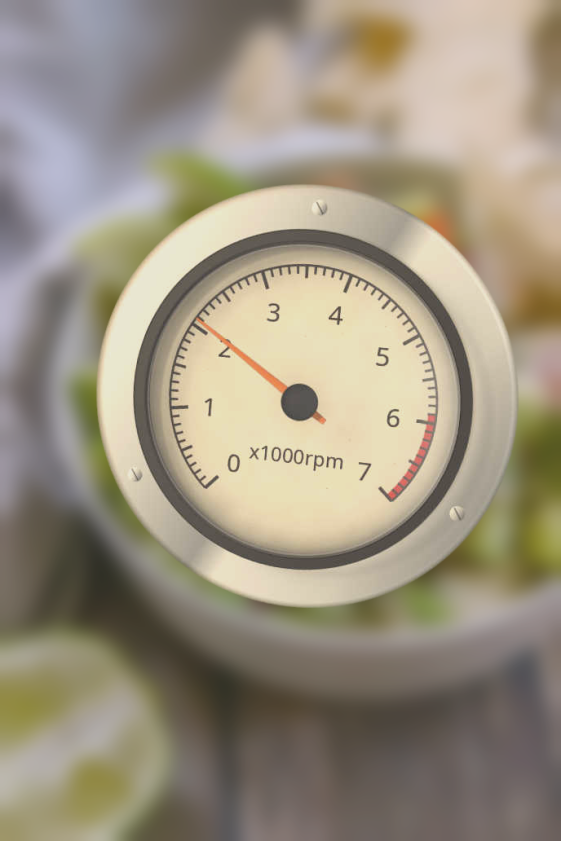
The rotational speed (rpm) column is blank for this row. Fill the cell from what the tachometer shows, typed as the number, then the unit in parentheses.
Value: 2100 (rpm)
